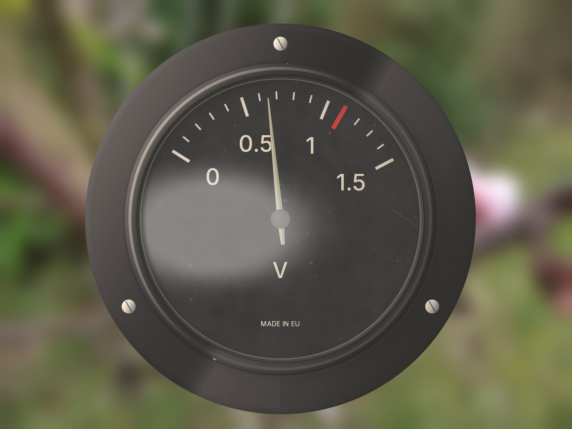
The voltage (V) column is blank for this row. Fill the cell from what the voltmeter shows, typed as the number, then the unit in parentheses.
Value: 0.65 (V)
